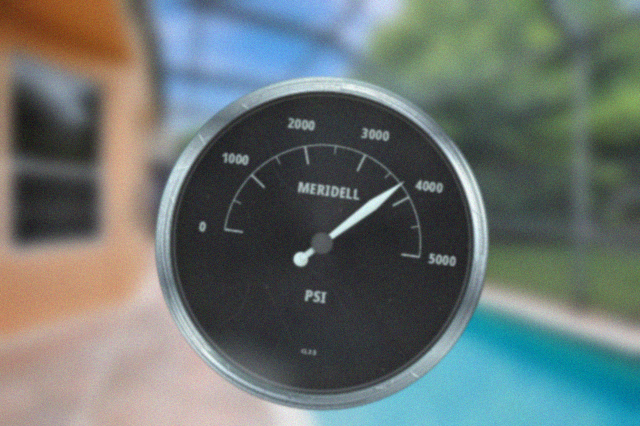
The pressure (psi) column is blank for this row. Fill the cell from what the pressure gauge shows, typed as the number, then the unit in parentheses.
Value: 3750 (psi)
